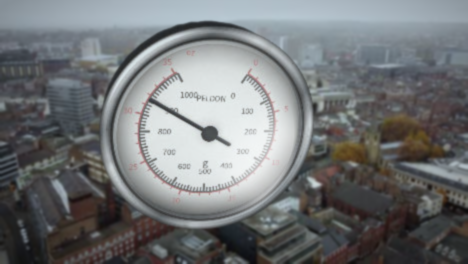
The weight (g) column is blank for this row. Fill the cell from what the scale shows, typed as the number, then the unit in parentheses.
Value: 900 (g)
